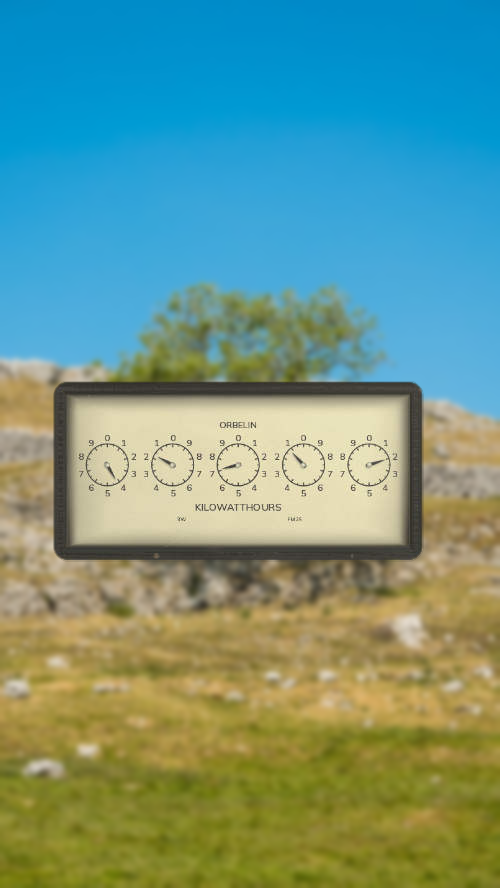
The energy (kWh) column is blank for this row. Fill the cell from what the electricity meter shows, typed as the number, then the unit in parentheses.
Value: 41712 (kWh)
